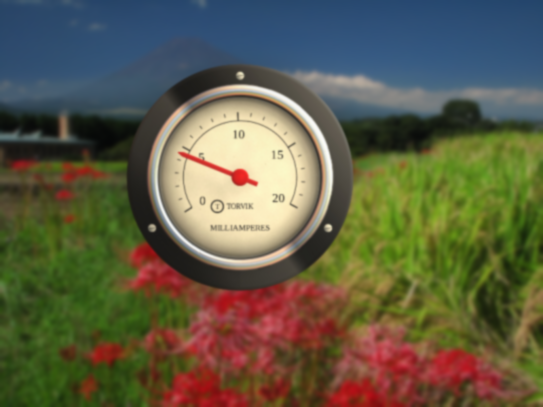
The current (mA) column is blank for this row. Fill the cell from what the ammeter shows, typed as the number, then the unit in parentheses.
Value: 4.5 (mA)
